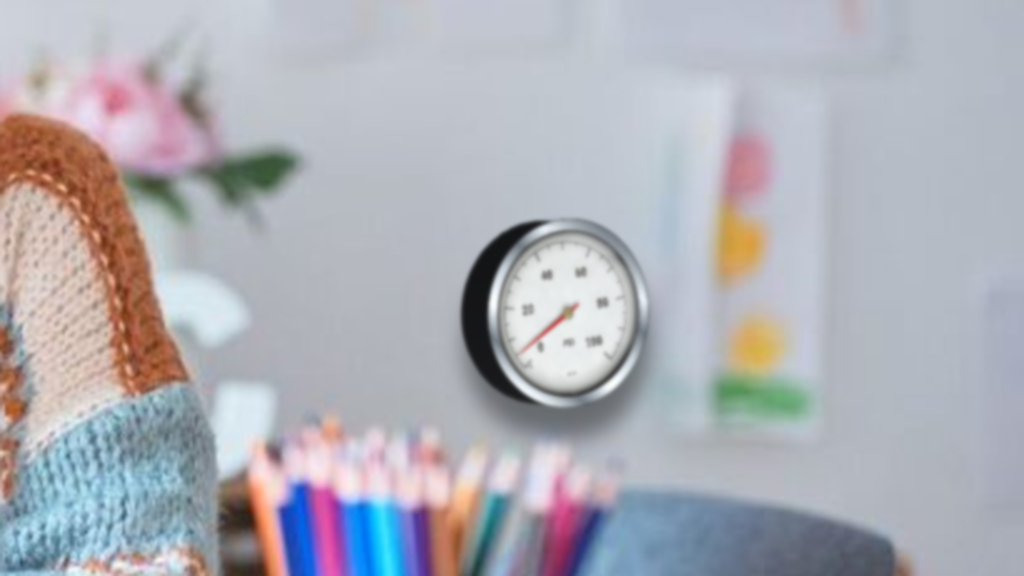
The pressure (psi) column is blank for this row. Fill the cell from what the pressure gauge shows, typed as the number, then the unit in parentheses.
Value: 5 (psi)
